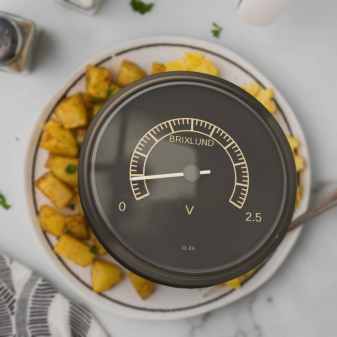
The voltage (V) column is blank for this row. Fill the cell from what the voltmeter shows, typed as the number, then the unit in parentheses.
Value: 0.2 (V)
